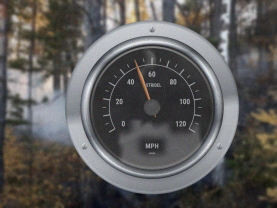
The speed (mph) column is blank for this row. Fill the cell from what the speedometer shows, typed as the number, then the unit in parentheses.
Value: 50 (mph)
